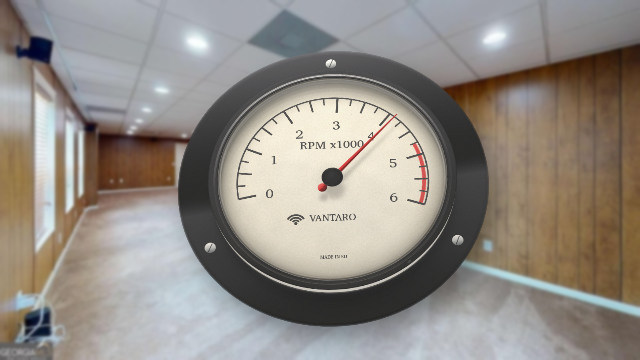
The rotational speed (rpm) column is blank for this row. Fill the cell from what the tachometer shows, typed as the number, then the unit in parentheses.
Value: 4125 (rpm)
